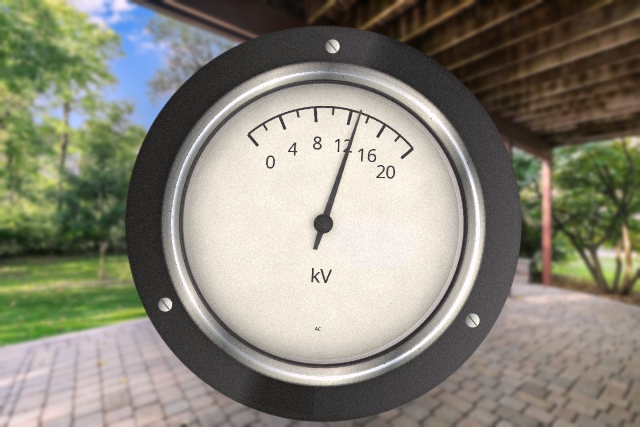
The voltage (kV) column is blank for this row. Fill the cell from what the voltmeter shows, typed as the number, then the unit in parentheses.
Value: 13 (kV)
